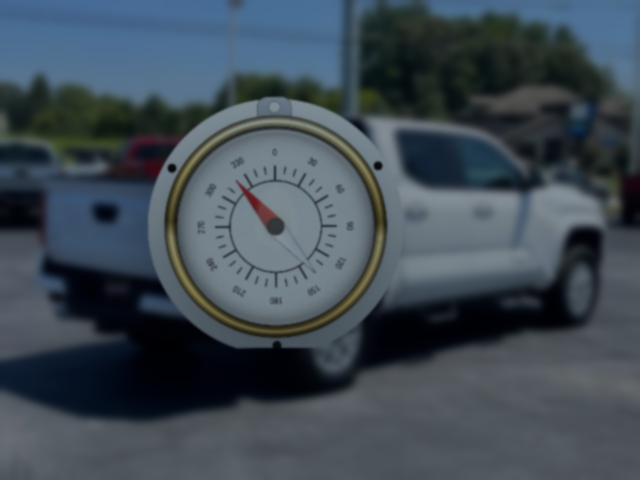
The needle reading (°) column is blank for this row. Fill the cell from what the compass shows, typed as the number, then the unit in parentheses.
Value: 320 (°)
